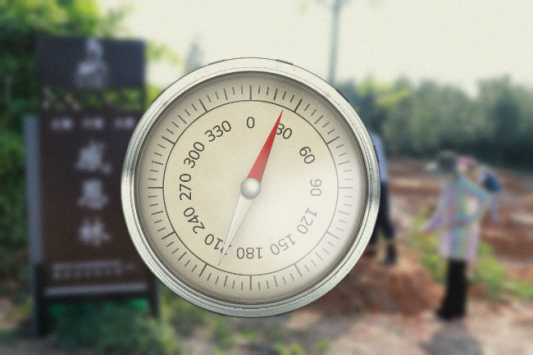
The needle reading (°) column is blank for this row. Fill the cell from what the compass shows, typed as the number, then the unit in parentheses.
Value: 22.5 (°)
